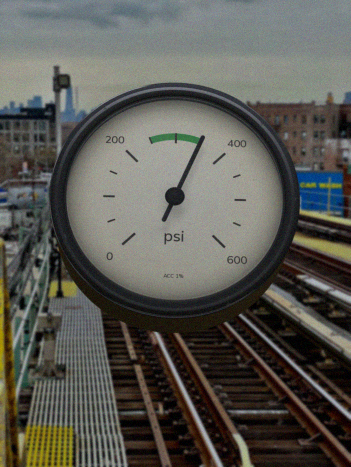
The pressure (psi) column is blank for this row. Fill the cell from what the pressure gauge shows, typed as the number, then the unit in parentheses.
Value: 350 (psi)
